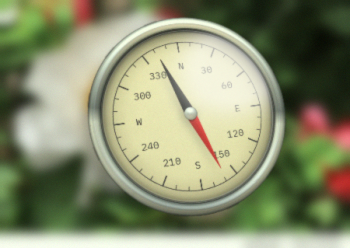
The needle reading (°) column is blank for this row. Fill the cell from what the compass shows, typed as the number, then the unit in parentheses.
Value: 160 (°)
